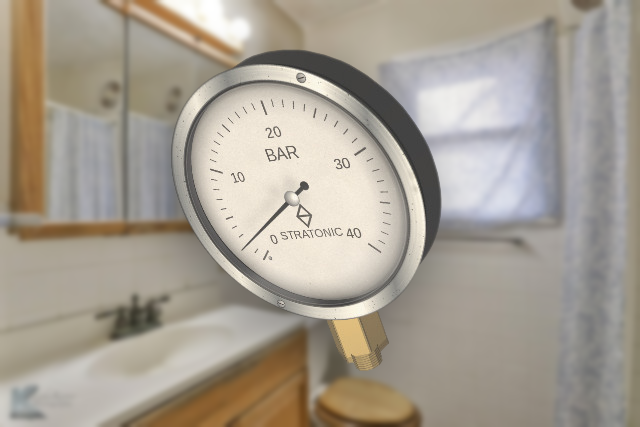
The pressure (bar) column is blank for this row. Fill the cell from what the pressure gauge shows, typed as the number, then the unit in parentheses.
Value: 2 (bar)
